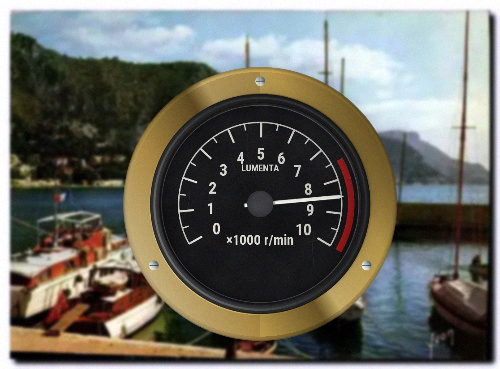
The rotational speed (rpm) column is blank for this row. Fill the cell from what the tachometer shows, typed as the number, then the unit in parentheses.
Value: 8500 (rpm)
